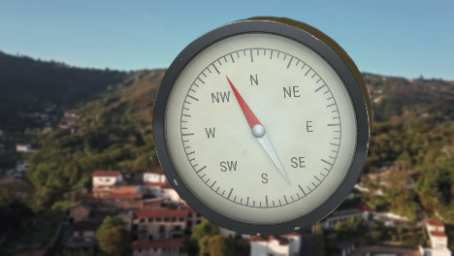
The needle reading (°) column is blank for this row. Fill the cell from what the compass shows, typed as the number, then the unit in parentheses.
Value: 335 (°)
